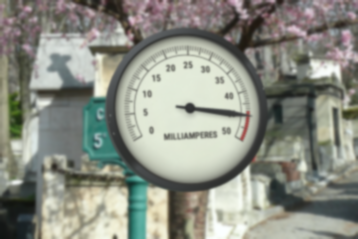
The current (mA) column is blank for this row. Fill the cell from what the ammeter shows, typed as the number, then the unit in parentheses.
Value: 45 (mA)
